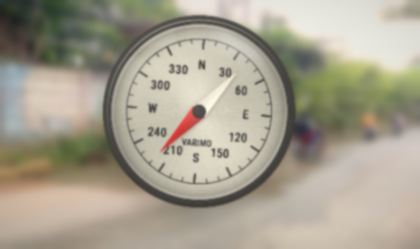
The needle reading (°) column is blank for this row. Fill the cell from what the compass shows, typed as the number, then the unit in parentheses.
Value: 220 (°)
